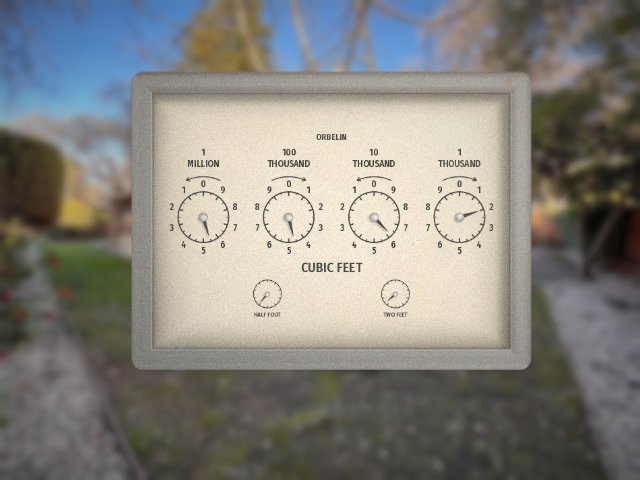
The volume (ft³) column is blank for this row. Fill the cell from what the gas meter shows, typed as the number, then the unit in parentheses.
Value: 546200 (ft³)
